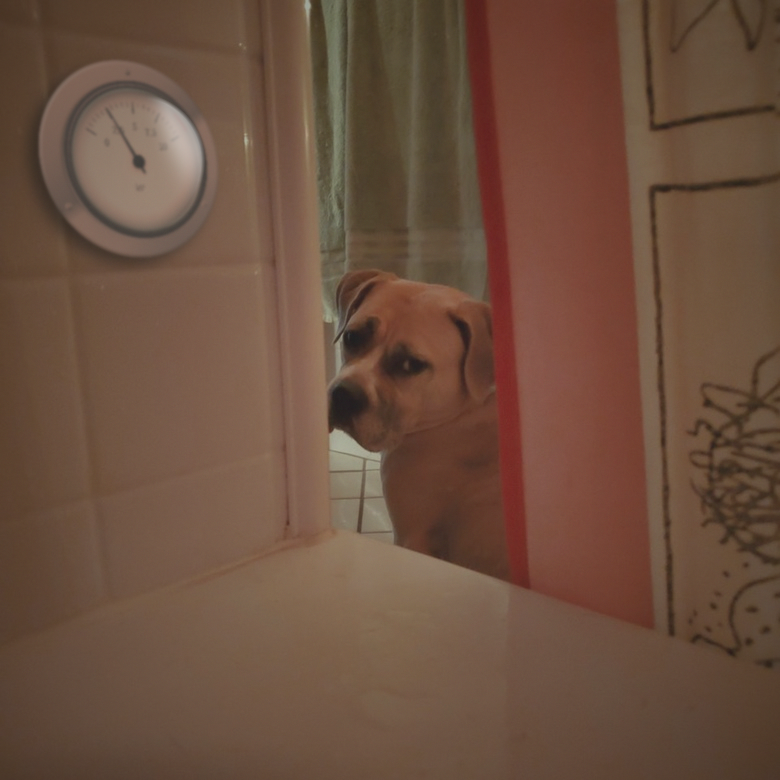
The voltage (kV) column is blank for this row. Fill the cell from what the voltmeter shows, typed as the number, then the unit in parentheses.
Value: 2.5 (kV)
